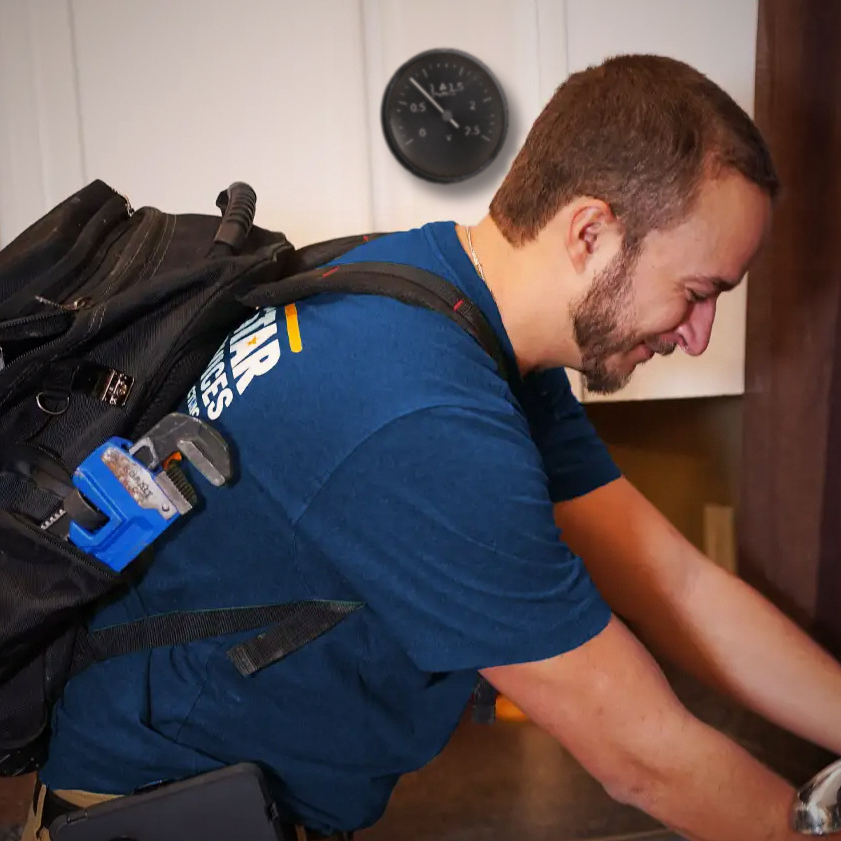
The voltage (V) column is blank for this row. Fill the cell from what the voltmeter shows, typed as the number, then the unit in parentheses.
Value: 0.8 (V)
